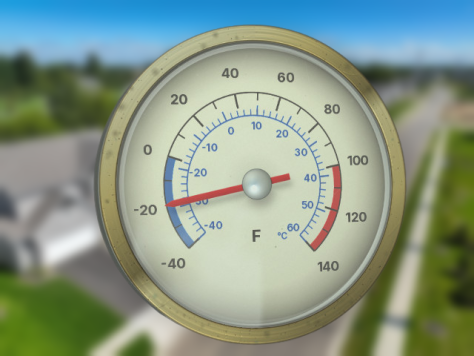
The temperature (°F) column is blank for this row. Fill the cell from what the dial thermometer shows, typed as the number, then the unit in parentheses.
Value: -20 (°F)
